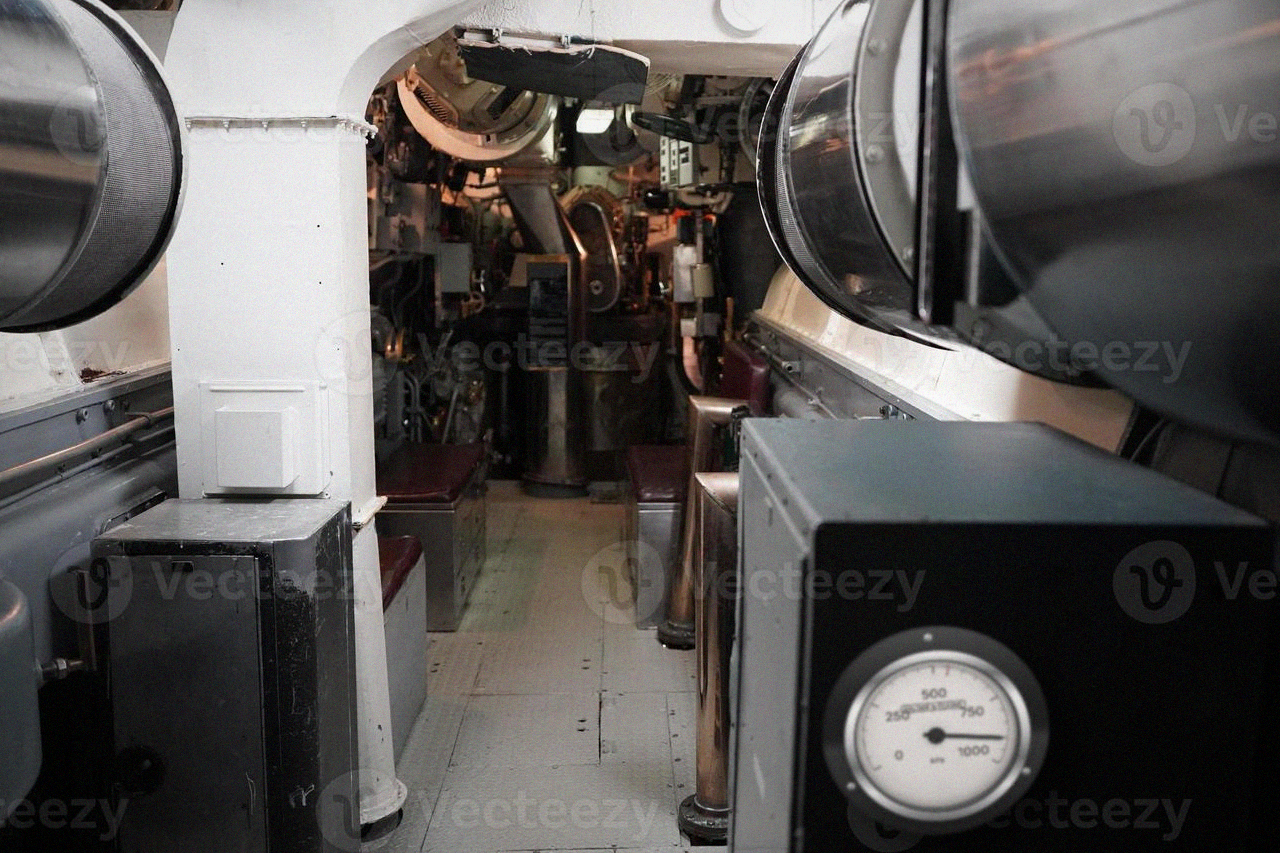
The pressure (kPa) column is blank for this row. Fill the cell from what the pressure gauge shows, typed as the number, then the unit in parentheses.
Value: 900 (kPa)
